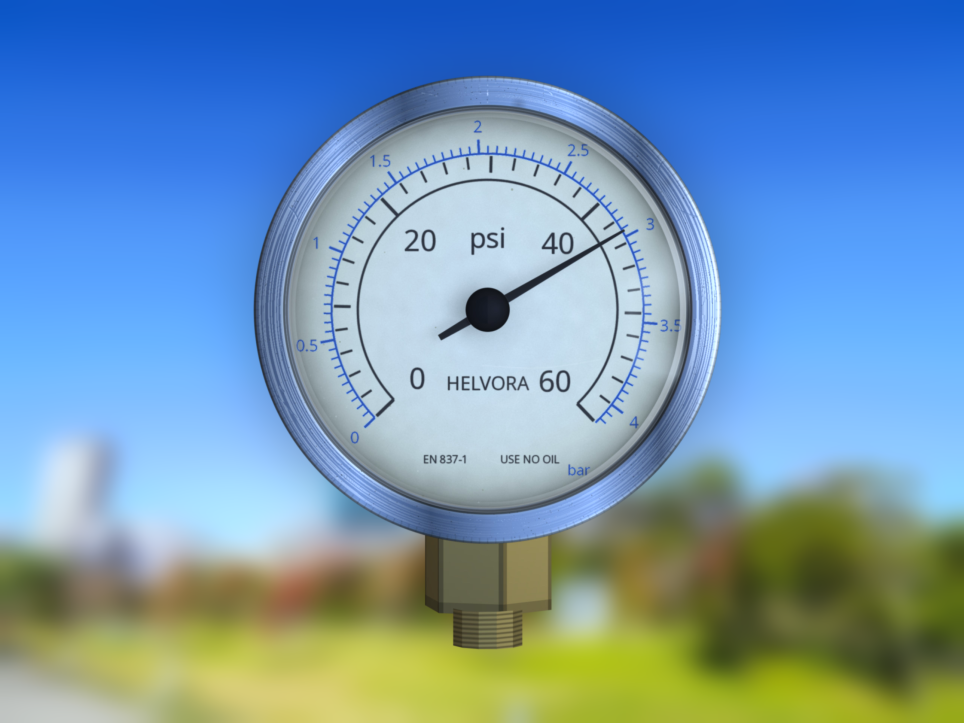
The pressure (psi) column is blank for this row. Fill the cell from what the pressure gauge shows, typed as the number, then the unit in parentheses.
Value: 43 (psi)
